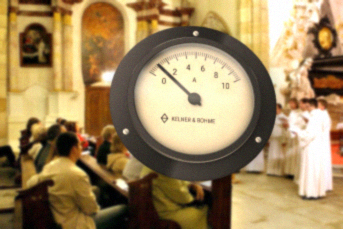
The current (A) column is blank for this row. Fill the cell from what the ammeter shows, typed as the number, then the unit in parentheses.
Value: 1 (A)
